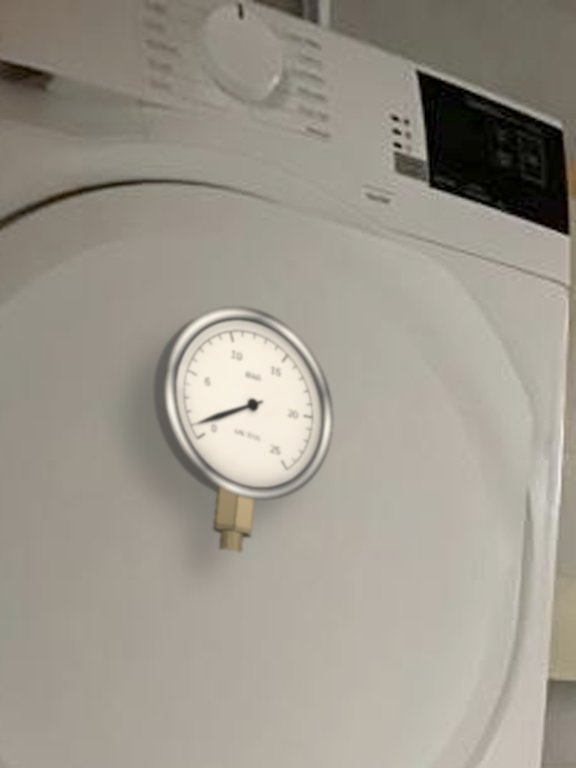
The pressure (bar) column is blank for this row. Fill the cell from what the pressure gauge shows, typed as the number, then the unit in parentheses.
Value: 1 (bar)
